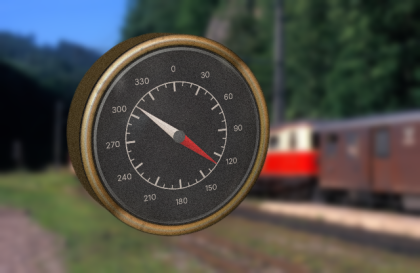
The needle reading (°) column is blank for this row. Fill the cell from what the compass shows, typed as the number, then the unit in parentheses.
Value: 130 (°)
